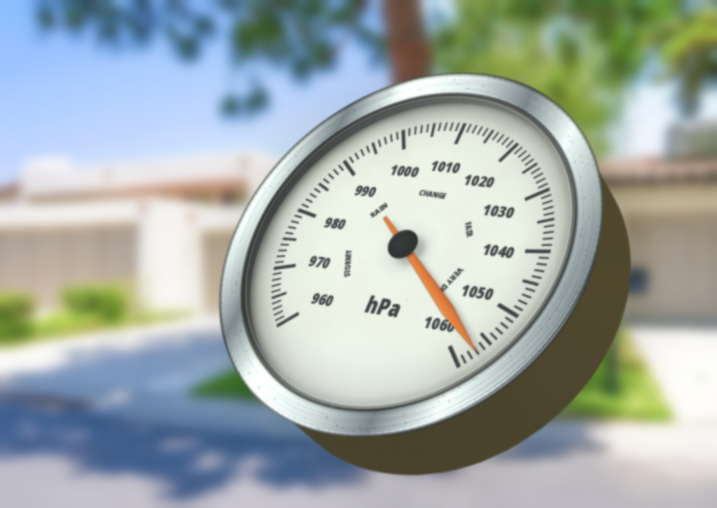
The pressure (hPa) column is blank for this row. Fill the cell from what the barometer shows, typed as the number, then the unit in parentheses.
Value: 1057 (hPa)
